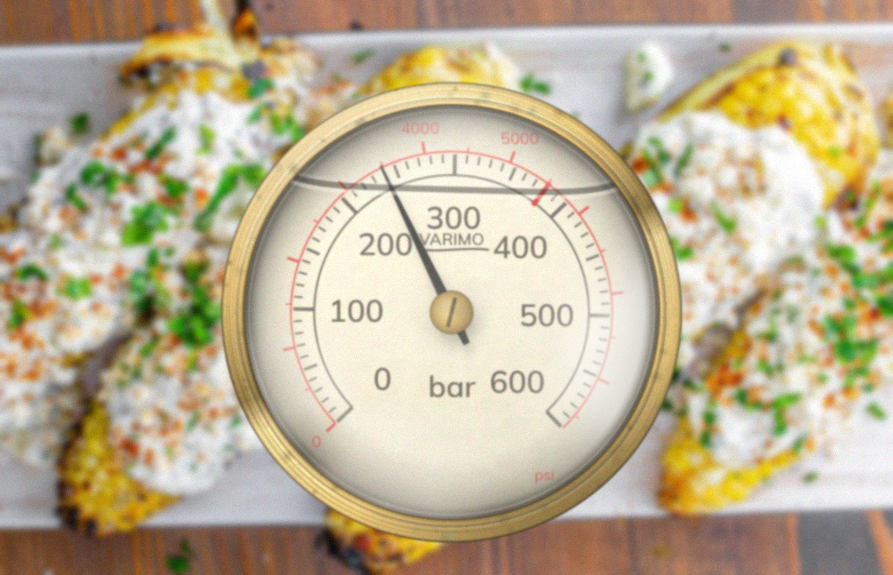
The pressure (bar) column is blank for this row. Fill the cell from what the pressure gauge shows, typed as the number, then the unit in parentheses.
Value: 240 (bar)
